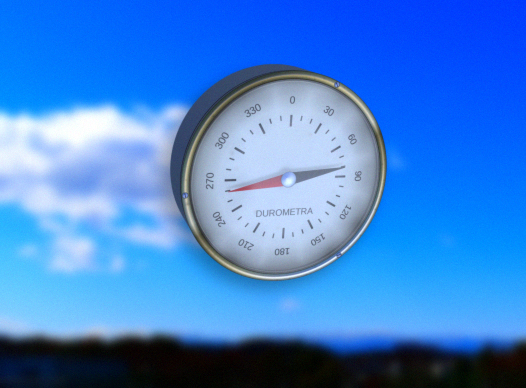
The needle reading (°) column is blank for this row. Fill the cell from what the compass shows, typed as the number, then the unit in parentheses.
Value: 260 (°)
